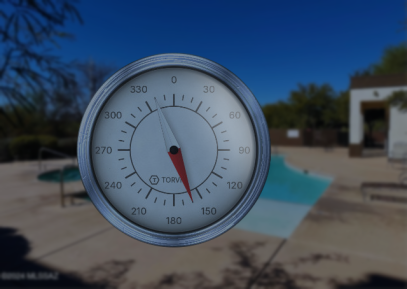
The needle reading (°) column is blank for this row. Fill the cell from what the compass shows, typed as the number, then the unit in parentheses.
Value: 160 (°)
